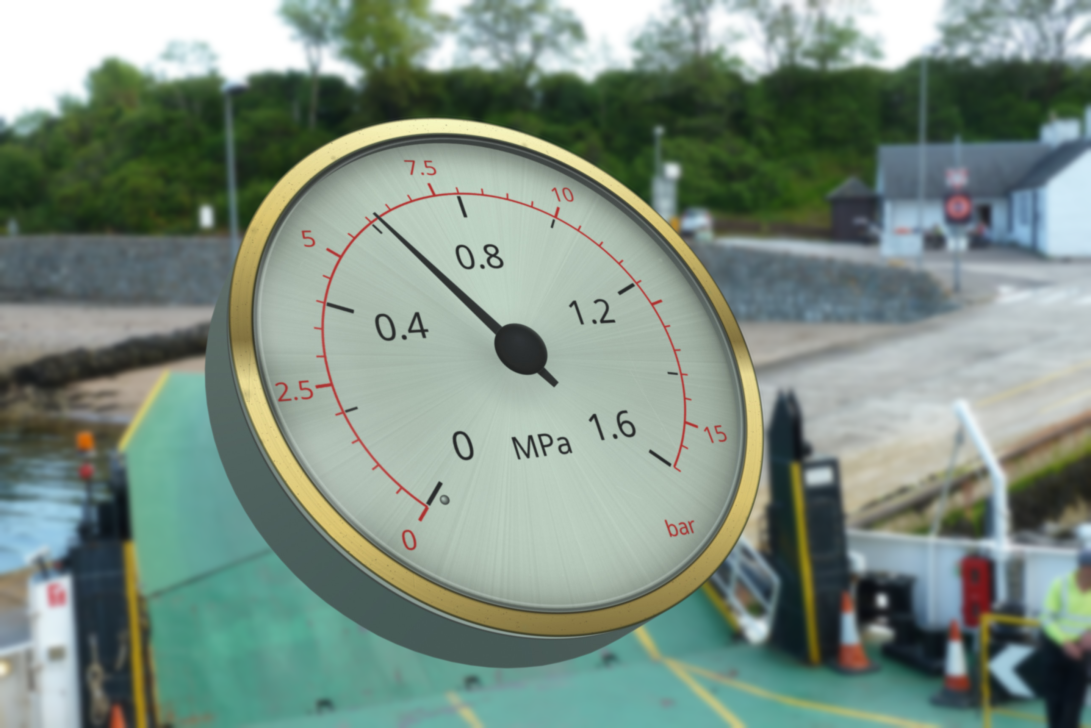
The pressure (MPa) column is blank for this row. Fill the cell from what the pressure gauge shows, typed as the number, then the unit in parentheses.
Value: 0.6 (MPa)
